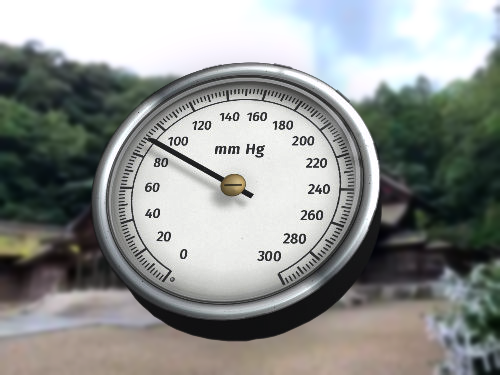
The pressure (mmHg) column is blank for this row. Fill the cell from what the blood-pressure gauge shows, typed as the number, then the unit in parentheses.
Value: 90 (mmHg)
